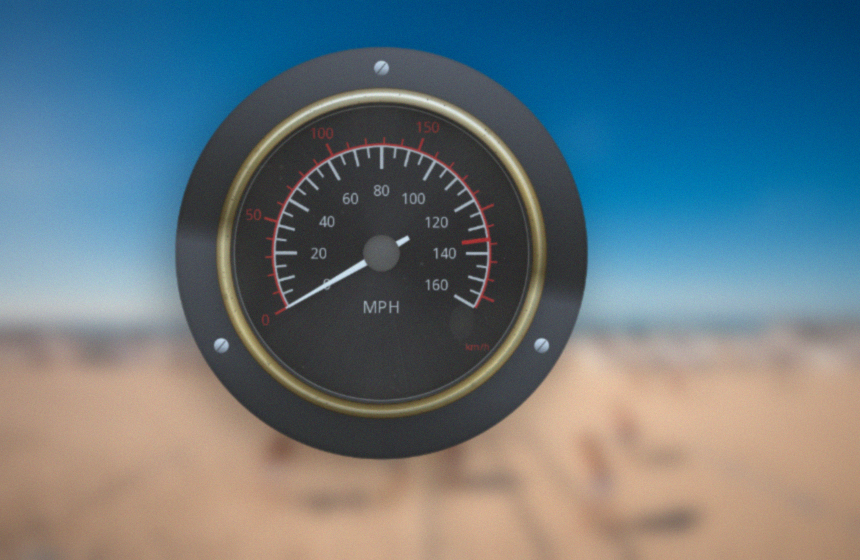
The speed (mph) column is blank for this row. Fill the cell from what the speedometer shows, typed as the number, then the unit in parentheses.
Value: 0 (mph)
